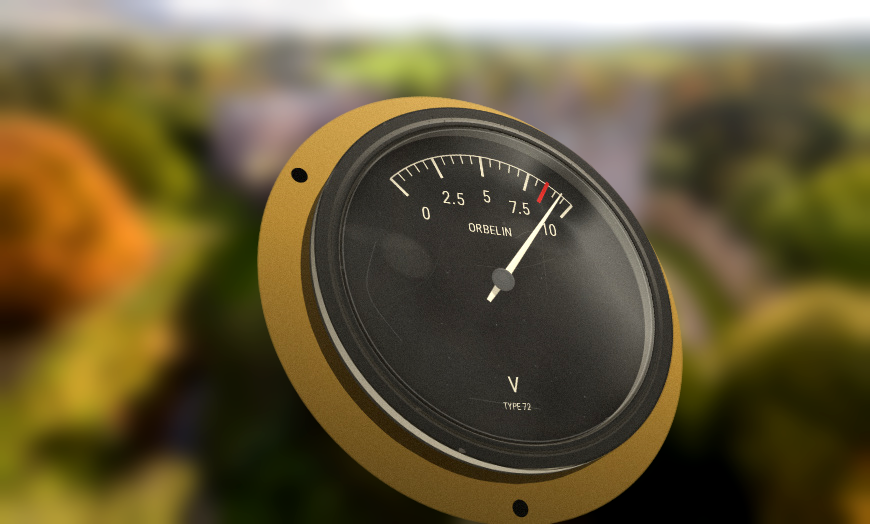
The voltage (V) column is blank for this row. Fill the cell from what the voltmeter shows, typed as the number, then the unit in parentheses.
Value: 9.25 (V)
